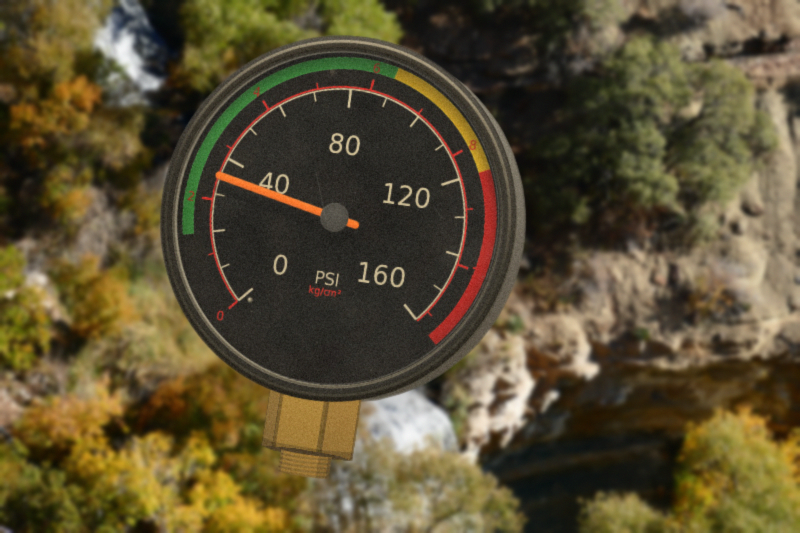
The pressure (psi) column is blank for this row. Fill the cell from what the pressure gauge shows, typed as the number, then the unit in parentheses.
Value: 35 (psi)
